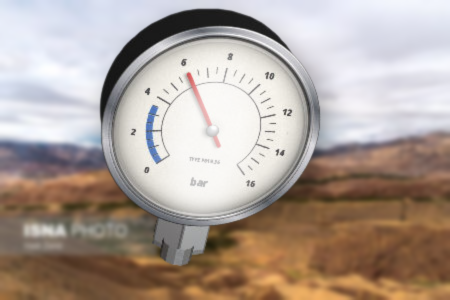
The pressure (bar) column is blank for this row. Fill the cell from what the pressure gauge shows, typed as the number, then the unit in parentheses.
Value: 6 (bar)
